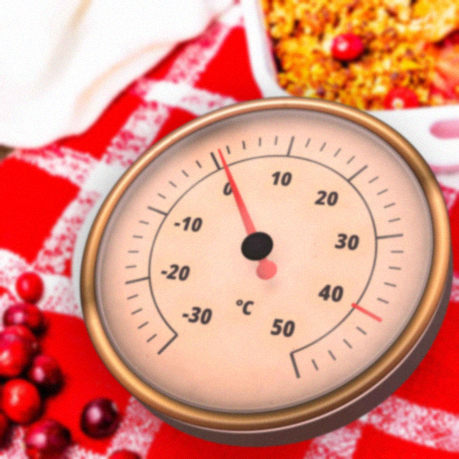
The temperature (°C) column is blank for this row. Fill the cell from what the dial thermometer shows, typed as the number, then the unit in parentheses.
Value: 1 (°C)
